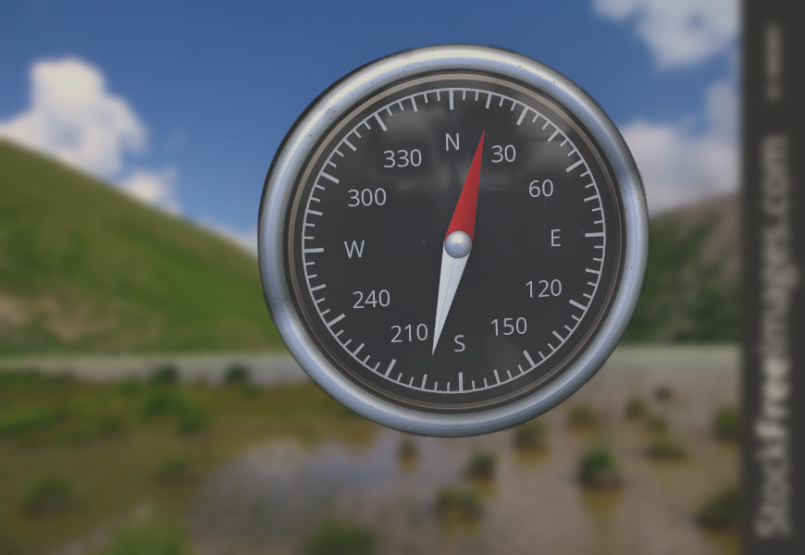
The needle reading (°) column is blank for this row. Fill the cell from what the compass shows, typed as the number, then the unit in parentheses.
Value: 15 (°)
